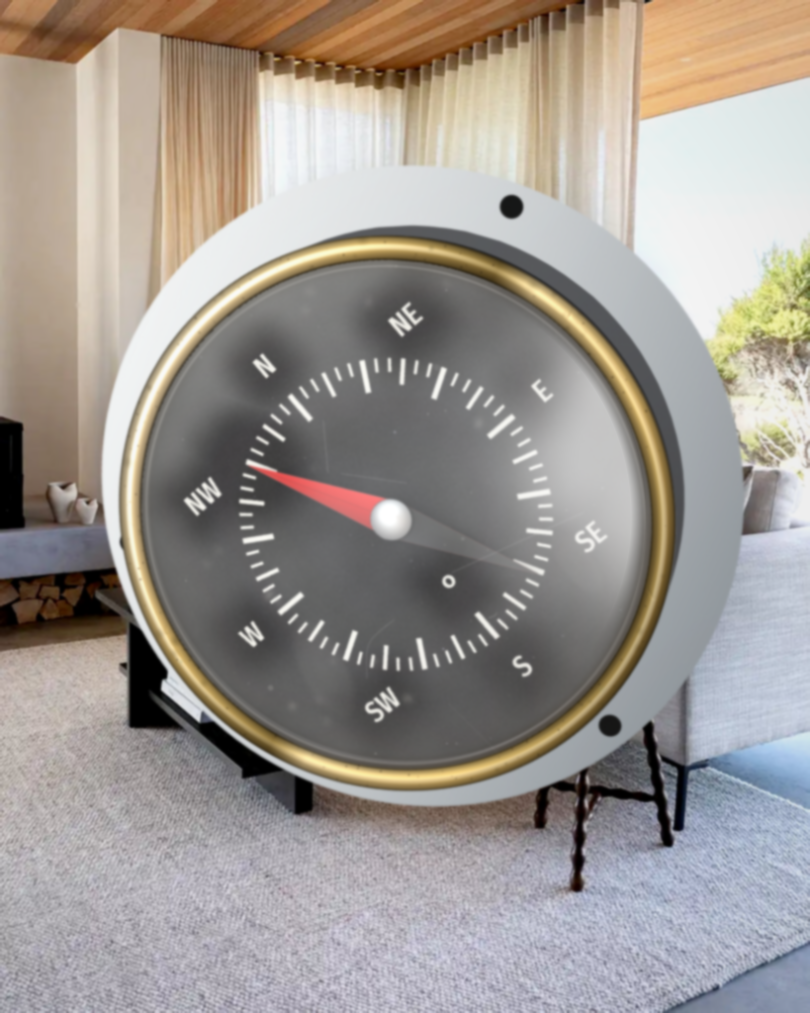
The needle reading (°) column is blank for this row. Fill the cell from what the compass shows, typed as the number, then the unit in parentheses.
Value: 330 (°)
